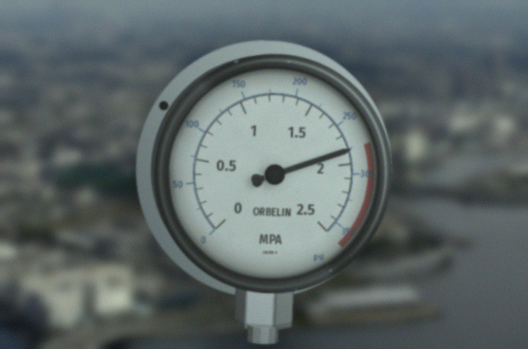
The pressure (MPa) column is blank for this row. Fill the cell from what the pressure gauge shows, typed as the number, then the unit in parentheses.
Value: 1.9 (MPa)
